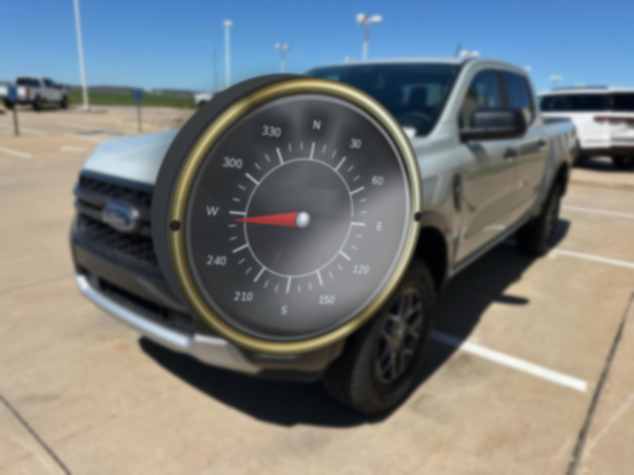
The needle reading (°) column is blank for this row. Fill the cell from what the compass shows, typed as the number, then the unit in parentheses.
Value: 265 (°)
